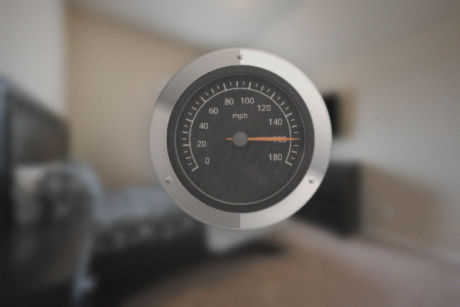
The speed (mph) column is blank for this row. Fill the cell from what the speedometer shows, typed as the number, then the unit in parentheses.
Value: 160 (mph)
